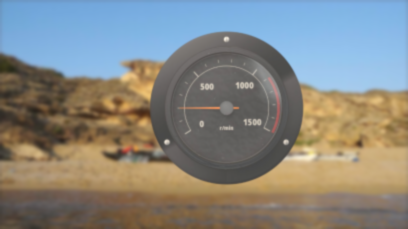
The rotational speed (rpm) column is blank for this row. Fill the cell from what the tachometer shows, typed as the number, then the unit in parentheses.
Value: 200 (rpm)
